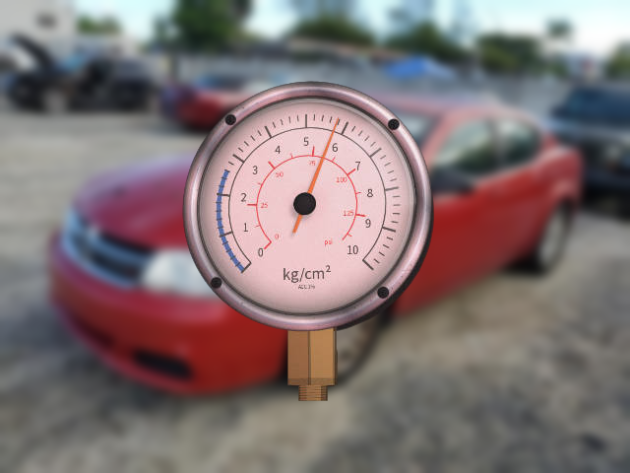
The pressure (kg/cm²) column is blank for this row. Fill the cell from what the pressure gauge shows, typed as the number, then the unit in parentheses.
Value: 5.8 (kg/cm²)
